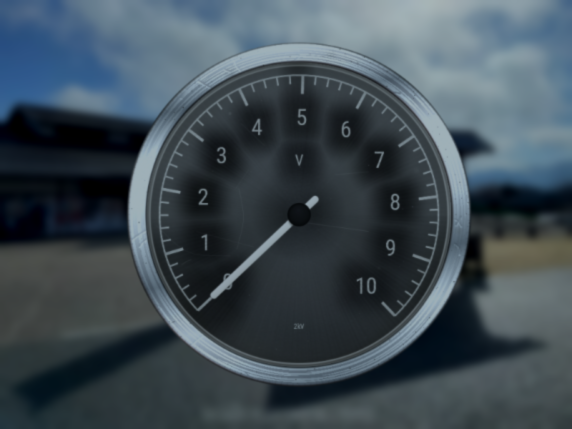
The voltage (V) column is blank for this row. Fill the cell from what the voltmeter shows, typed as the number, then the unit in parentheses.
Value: 0 (V)
